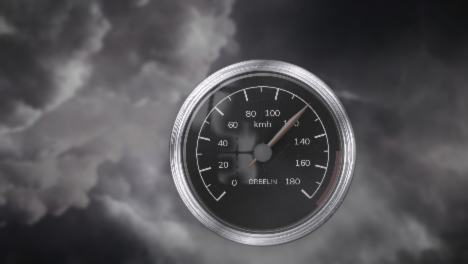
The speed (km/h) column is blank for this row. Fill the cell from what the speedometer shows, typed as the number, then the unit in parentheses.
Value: 120 (km/h)
